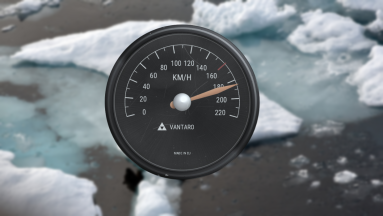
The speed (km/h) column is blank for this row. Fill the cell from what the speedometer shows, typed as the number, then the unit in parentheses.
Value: 185 (km/h)
